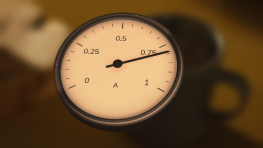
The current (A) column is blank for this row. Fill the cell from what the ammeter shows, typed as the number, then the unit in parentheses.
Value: 0.8 (A)
